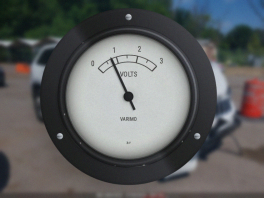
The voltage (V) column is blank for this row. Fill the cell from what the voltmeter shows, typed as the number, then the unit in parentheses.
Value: 0.75 (V)
